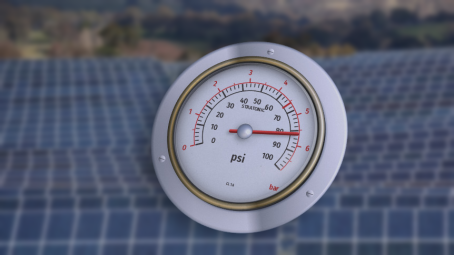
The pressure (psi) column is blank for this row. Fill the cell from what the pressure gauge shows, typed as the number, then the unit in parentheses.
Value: 82 (psi)
